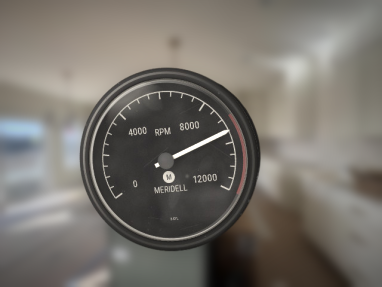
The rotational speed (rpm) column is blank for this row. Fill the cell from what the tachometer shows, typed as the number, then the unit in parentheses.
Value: 9500 (rpm)
